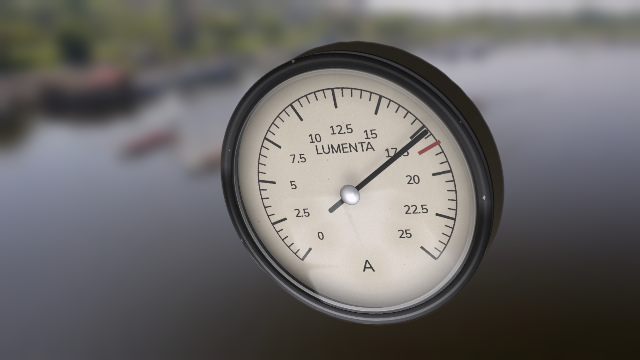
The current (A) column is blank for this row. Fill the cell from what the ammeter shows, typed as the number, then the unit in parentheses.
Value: 17.75 (A)
